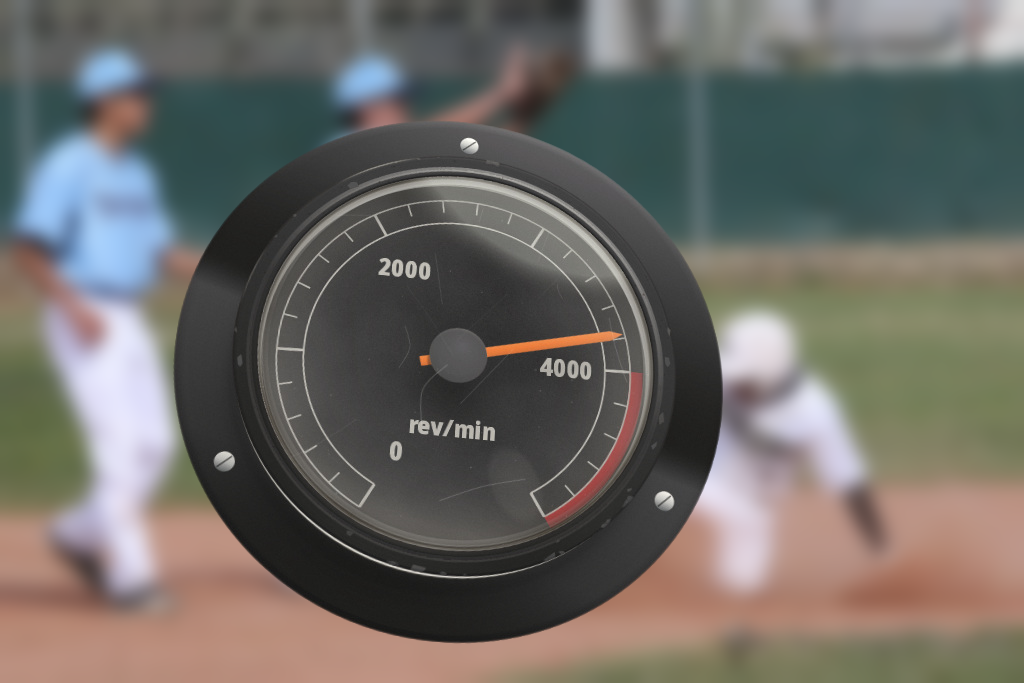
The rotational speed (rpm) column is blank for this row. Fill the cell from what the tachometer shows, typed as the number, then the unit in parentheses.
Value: 3800 (rpm)
